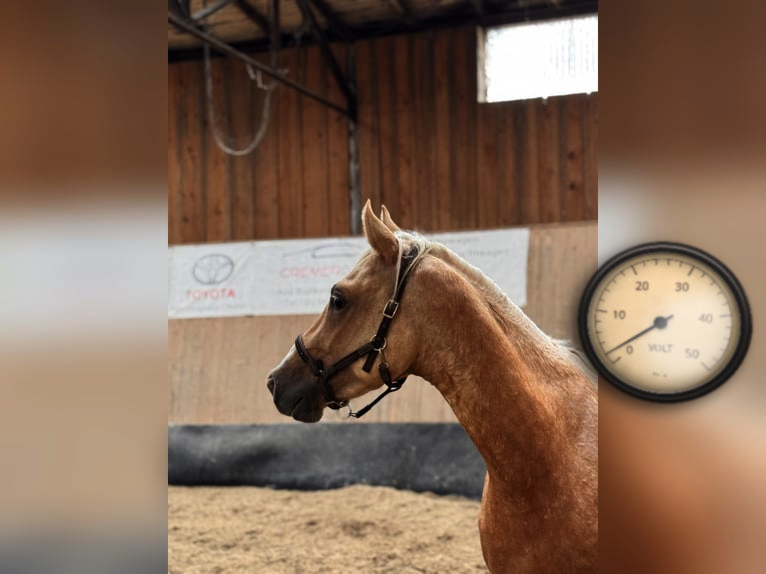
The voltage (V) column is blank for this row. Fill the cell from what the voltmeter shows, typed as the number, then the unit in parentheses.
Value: 2 (V)
